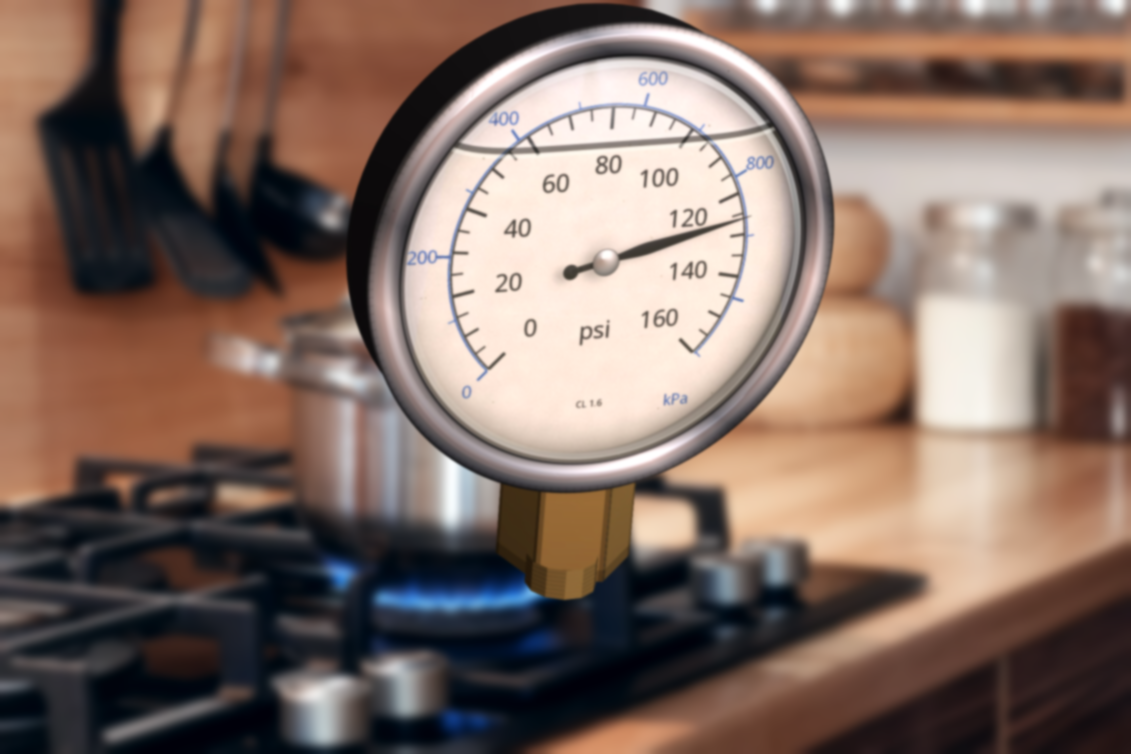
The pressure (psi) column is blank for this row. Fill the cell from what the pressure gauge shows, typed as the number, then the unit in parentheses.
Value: 125 (psi)
